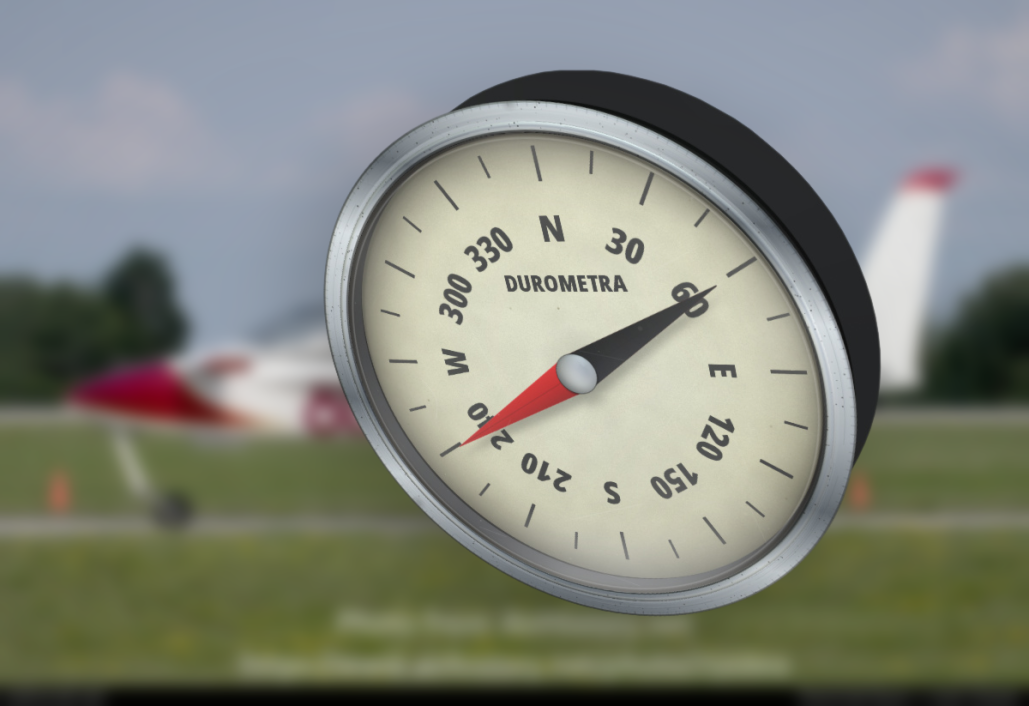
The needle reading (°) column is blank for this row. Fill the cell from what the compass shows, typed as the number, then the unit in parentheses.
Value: 240 (°)
